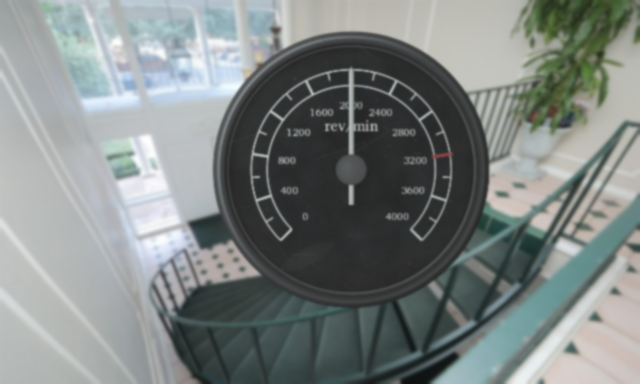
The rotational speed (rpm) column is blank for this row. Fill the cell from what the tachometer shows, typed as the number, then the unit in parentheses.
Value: 2000 (rpm)
